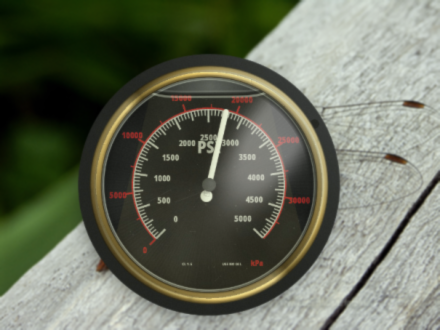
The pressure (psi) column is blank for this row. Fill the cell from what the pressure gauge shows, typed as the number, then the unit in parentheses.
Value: 2750 (psi)
